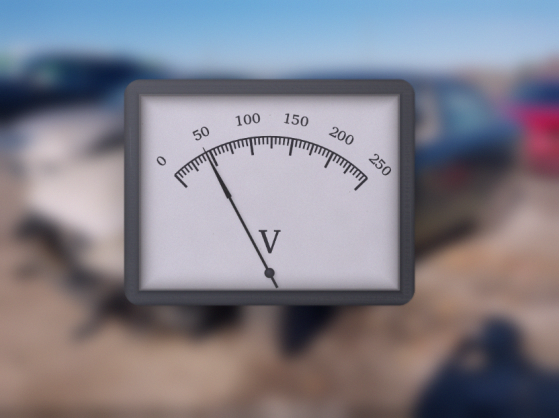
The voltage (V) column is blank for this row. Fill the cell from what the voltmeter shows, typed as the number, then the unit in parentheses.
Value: 45 (V)
